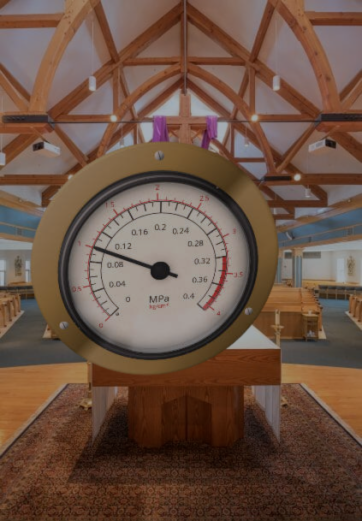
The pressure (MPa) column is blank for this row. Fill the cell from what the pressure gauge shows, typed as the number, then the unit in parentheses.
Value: 0.1 (MPa)
